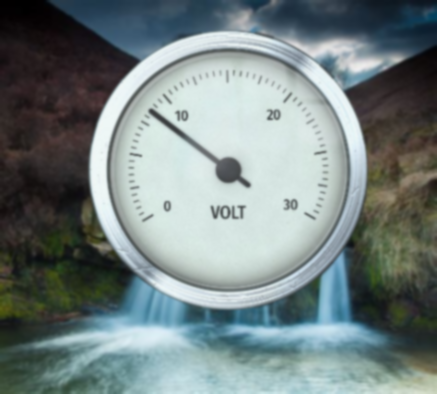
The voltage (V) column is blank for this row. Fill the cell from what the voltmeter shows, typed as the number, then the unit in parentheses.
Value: 8.5 (V)
